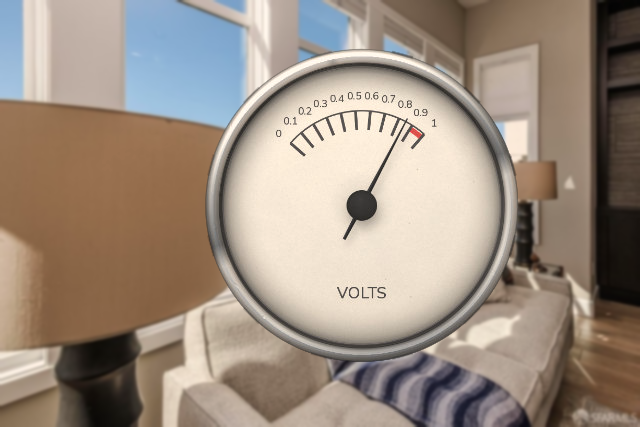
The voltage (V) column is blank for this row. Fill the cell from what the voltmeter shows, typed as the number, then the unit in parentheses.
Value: 0.85 (V)
